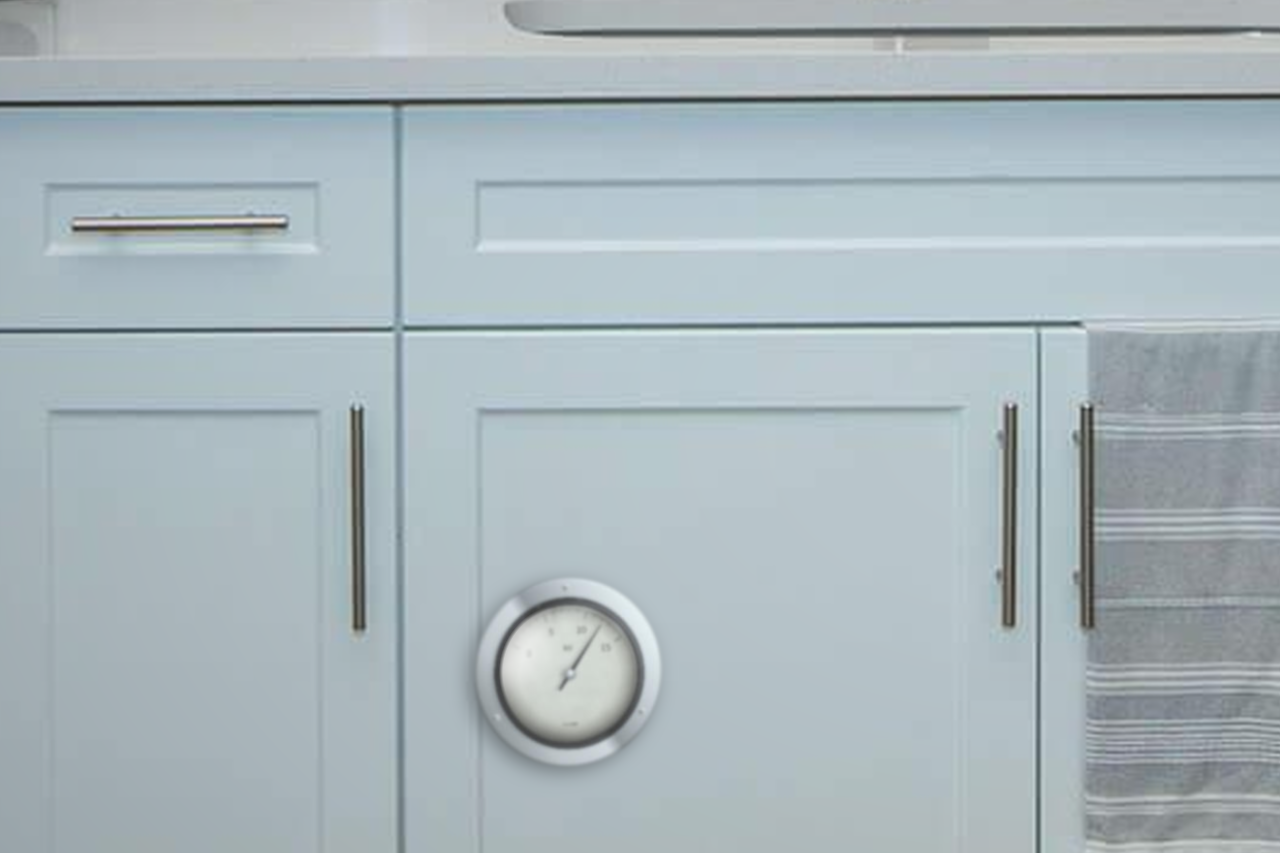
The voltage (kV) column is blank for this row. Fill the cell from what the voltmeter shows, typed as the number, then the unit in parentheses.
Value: 12 (kV)
